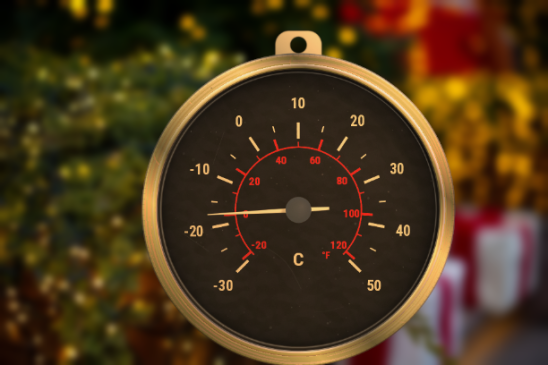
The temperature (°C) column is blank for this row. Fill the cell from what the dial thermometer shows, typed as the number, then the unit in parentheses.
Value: -17.5 (°C)
